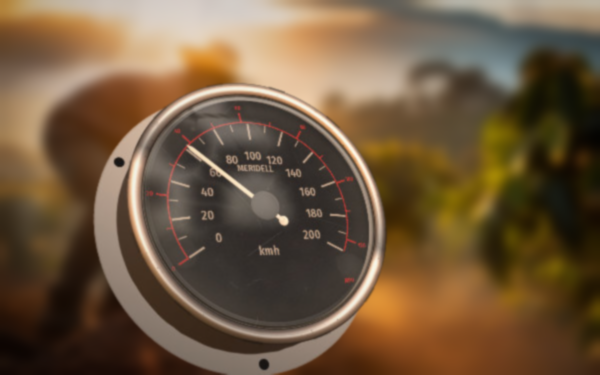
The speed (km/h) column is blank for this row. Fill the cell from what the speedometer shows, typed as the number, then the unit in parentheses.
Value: 60 (km/h)
